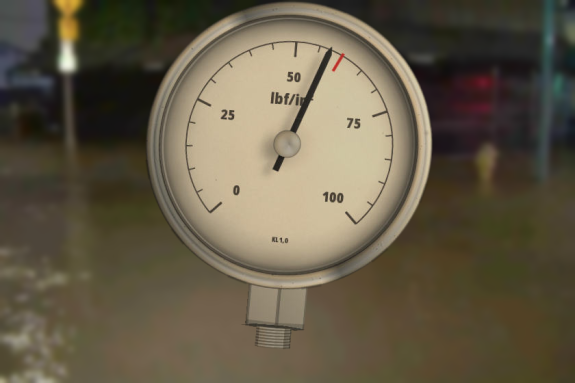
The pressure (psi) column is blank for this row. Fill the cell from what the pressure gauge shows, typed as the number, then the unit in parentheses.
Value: 57.5 (psi)
